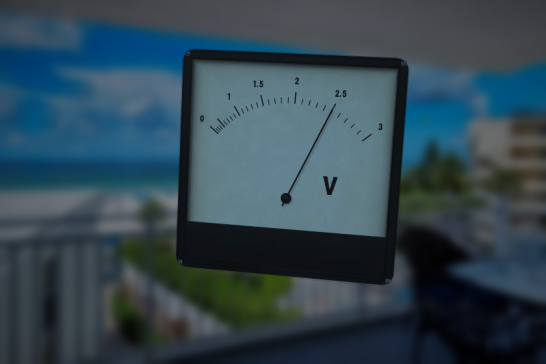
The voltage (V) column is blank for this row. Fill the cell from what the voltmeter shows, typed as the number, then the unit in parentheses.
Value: 2.5 (V)
